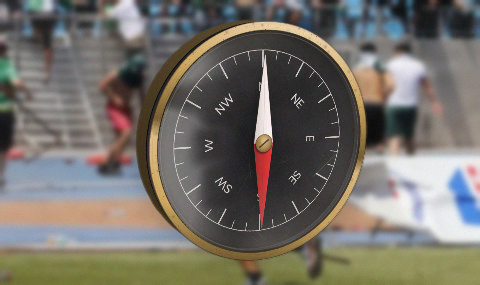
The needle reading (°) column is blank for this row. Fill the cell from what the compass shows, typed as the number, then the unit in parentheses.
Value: 180 (°)
